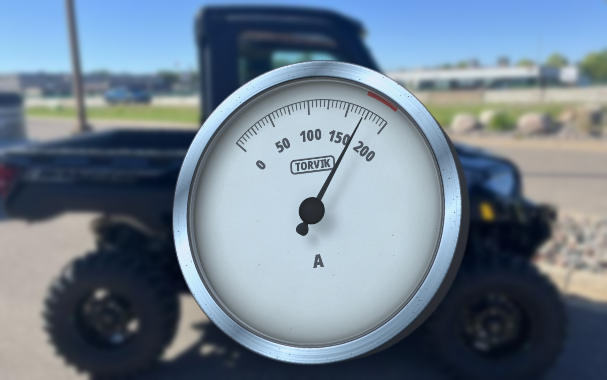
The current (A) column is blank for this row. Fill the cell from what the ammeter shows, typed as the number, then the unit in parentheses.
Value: 175 (A)
